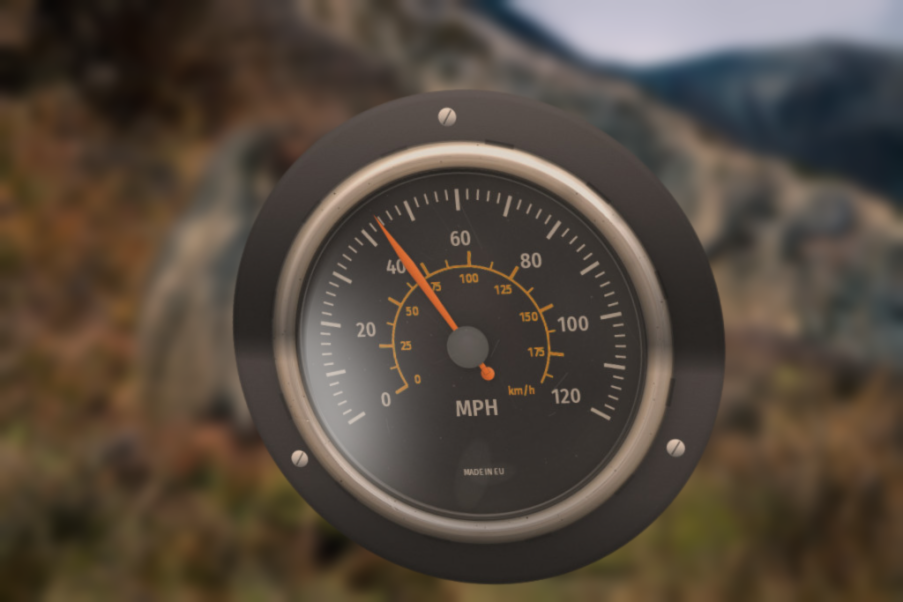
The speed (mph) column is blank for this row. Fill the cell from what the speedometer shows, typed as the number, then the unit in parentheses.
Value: 44 (mph)
